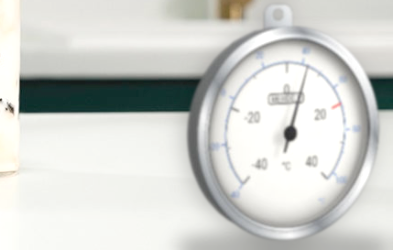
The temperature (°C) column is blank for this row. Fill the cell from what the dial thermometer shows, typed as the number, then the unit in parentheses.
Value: 5 (°C)
